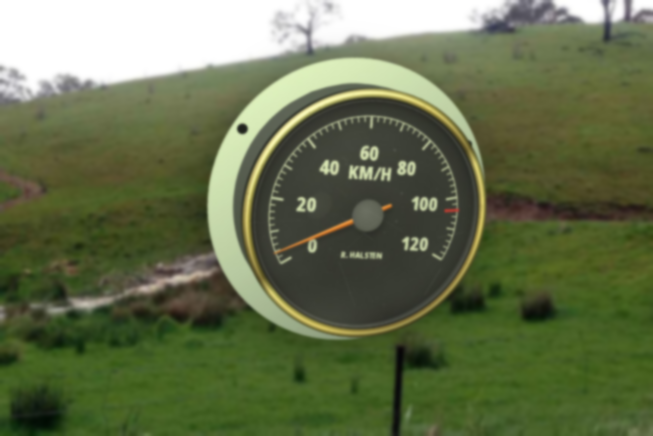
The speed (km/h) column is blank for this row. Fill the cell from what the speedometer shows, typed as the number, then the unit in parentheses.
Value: 4 (km/h)
